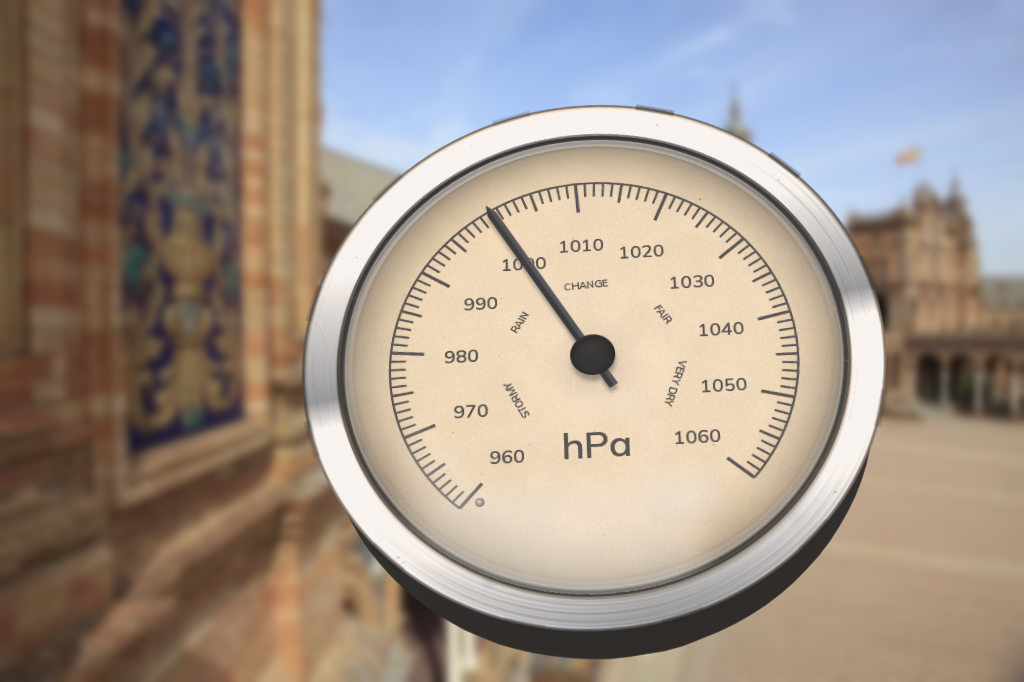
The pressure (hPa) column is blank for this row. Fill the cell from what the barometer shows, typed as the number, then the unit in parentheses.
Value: 1000 (hPa)
